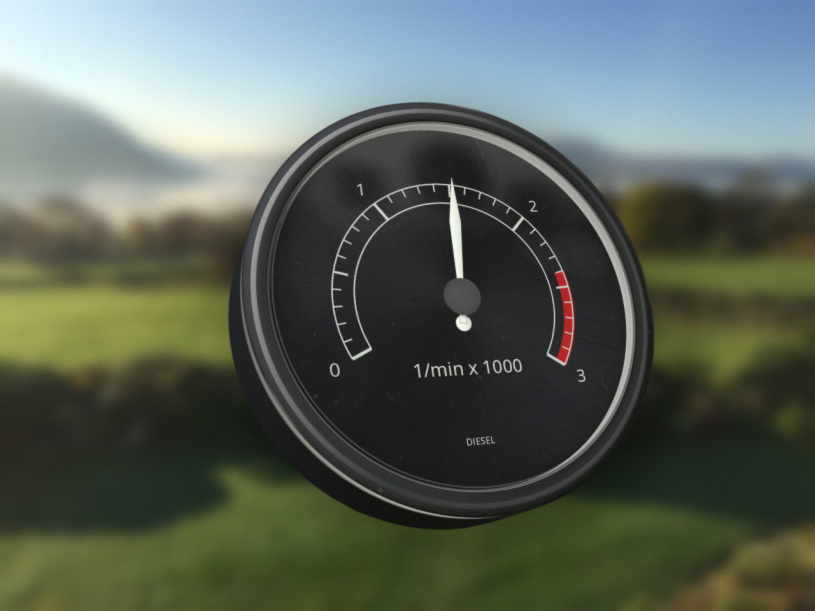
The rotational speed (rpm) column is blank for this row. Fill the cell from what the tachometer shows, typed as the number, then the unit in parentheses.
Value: 1500 (rpm)
